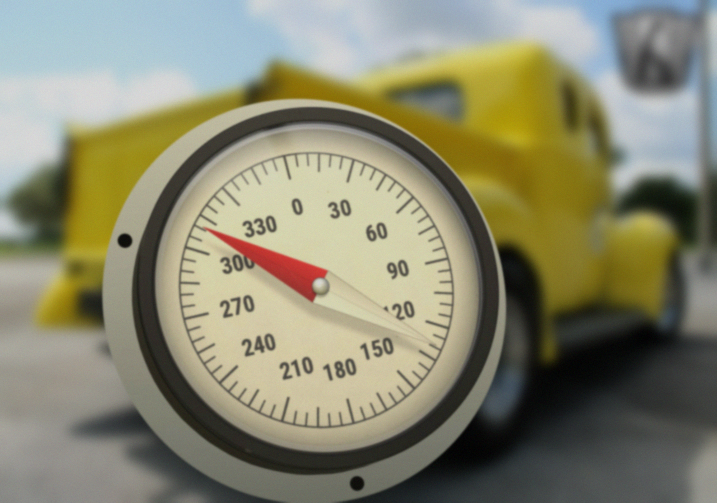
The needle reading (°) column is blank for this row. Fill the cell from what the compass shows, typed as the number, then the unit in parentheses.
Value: 310 (°)
